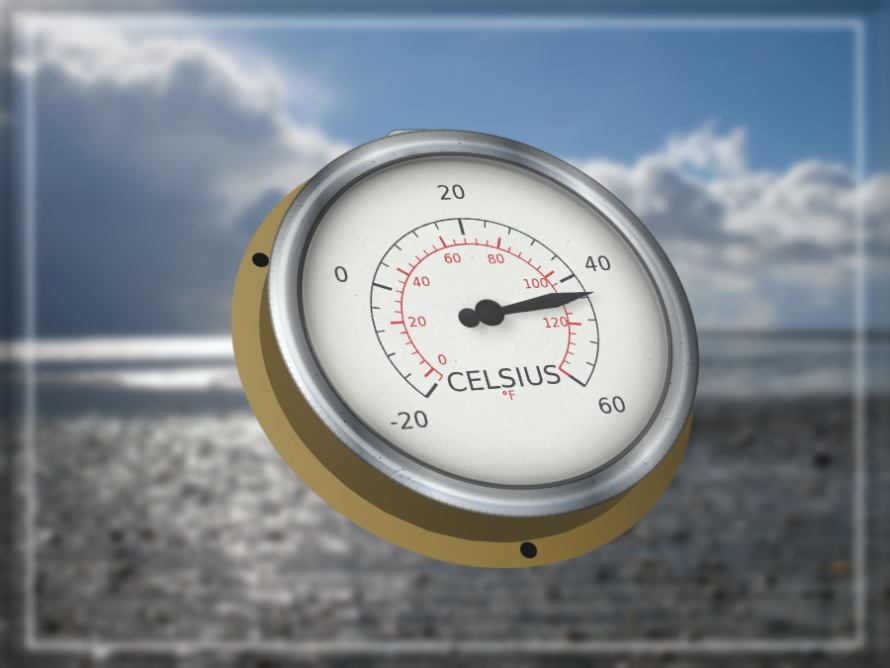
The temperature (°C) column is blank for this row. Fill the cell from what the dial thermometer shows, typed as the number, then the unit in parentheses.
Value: 44 (°C)
